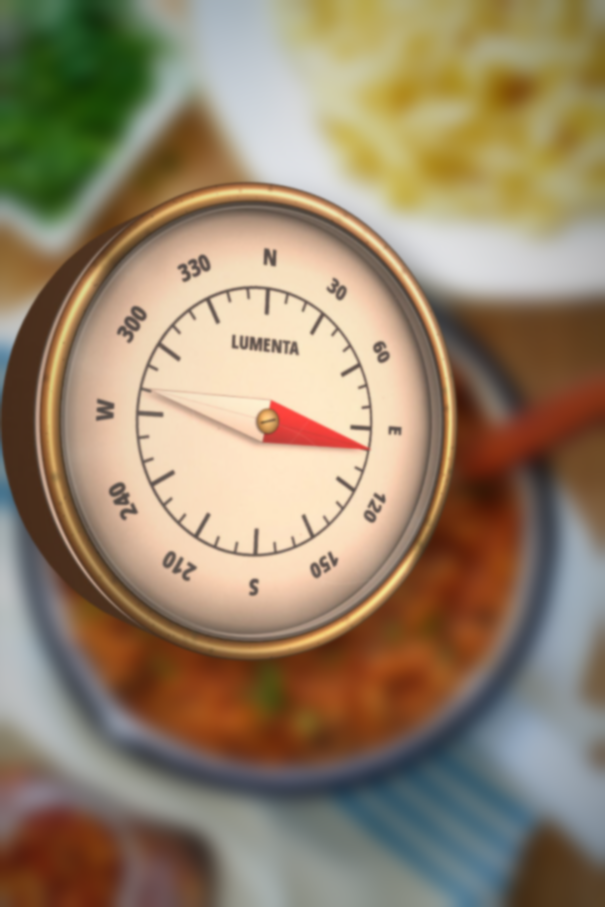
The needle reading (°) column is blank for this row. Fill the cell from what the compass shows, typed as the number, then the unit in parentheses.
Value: 100 (°)
